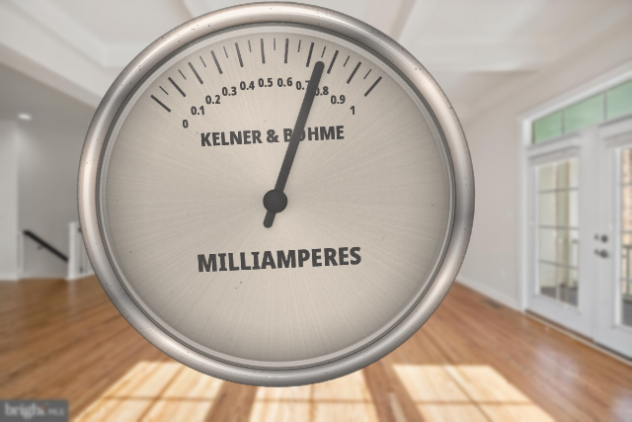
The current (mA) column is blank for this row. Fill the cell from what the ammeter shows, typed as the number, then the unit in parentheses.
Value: 0.75 (mA)
